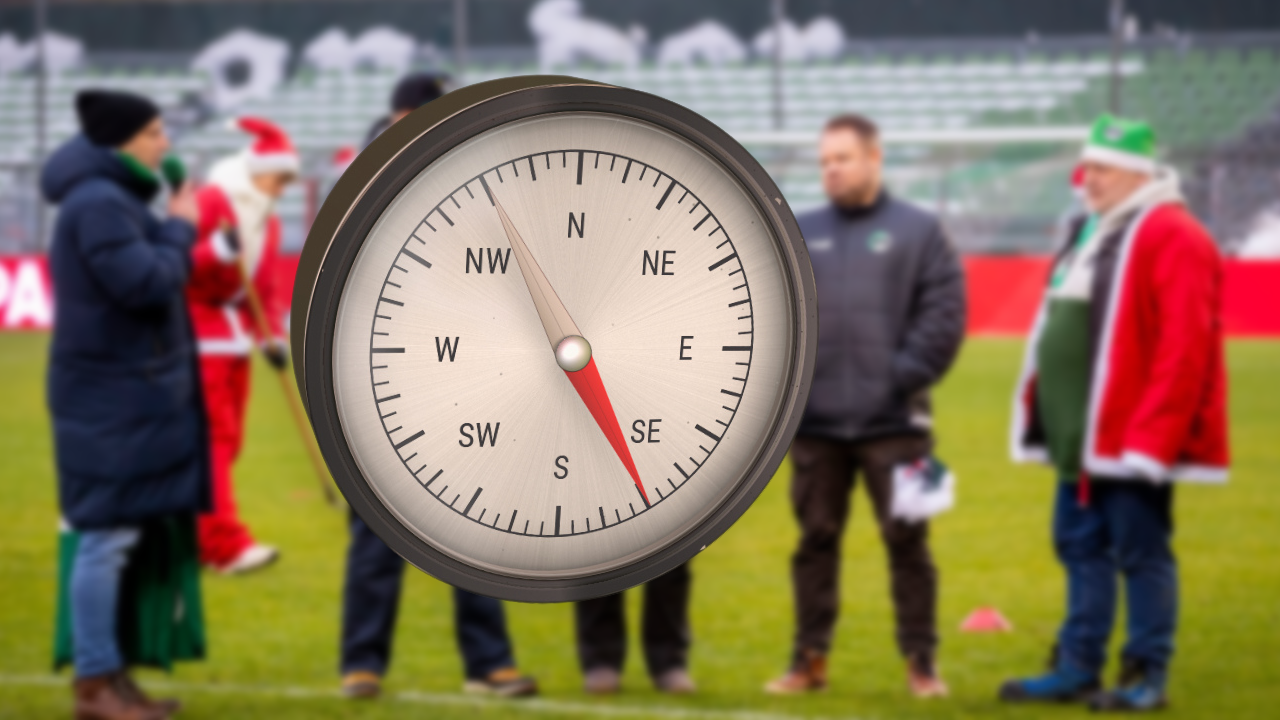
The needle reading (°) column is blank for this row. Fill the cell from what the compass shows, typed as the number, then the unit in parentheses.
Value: 150 (°)
